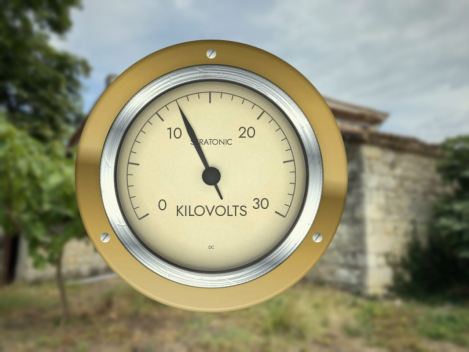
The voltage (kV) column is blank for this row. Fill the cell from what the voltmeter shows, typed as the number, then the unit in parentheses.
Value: 12 (kV)
